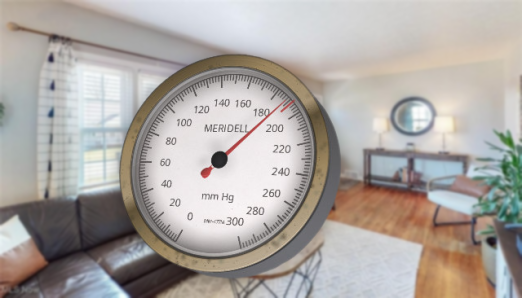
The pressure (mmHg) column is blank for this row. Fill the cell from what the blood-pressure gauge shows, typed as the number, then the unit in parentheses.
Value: 190 (mmHg)
